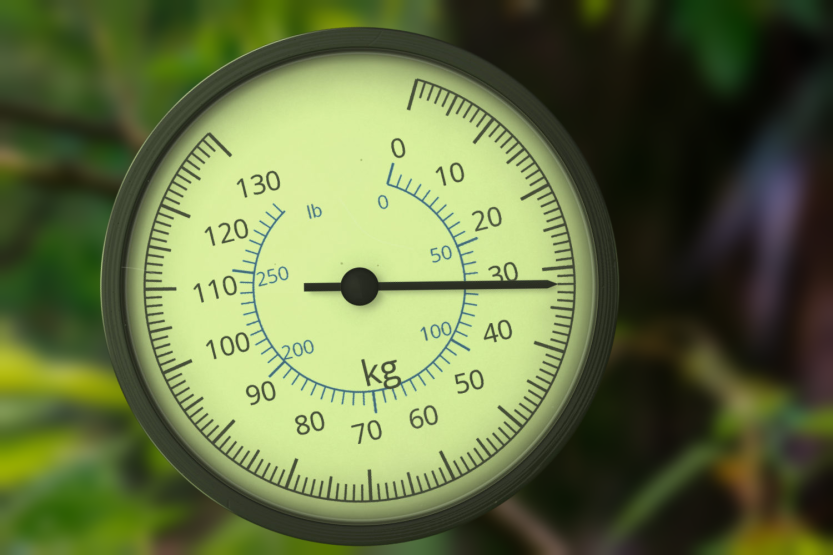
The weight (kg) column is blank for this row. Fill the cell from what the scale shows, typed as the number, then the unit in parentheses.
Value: 32 (kg)
